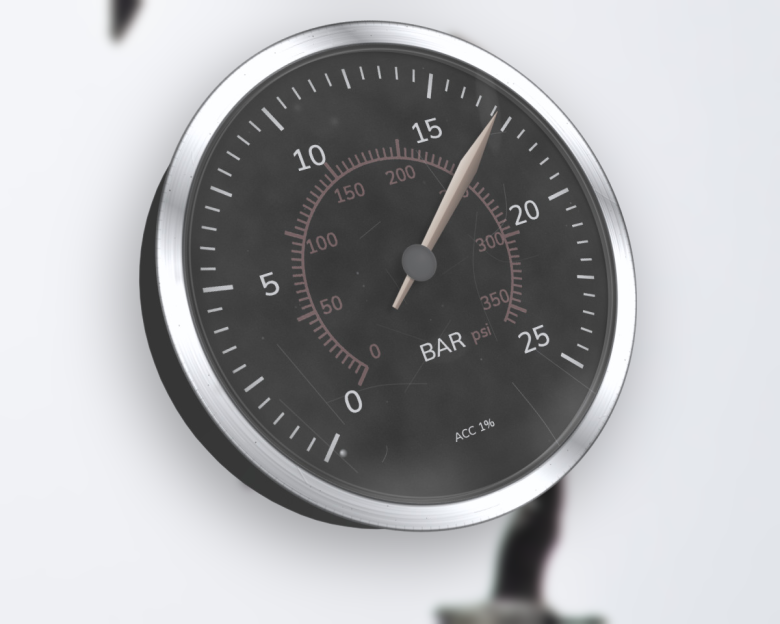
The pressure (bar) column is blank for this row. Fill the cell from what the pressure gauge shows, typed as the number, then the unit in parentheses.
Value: 17 (bar)
